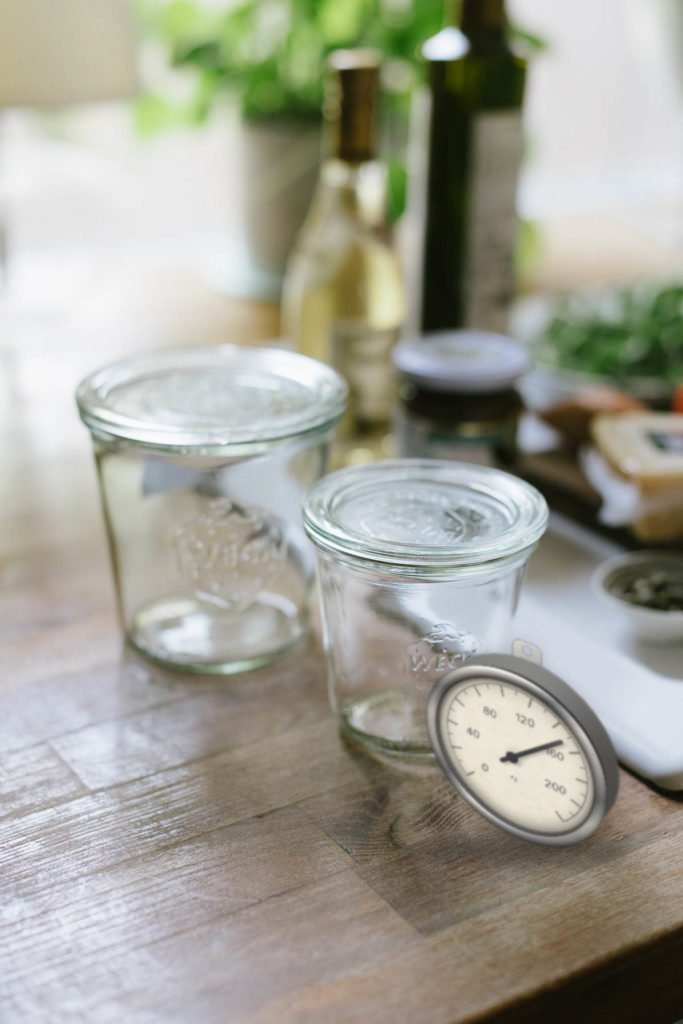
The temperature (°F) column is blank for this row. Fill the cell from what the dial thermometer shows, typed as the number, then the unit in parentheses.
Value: 150 (°F)
